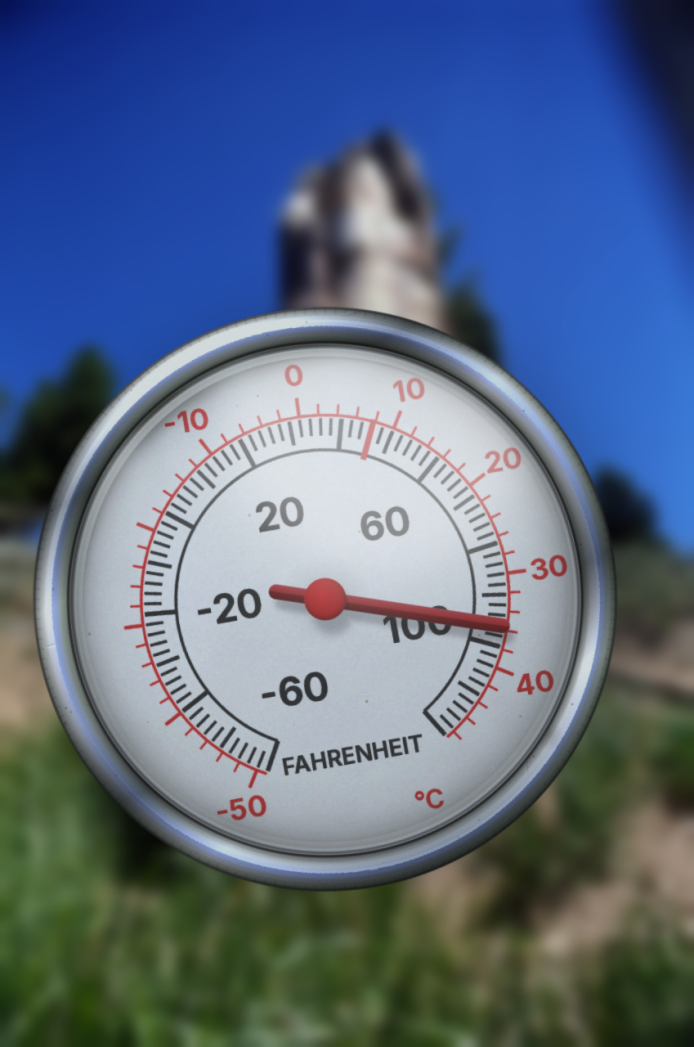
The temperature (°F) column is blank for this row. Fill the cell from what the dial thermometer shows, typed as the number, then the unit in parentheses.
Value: 96 (°F)
